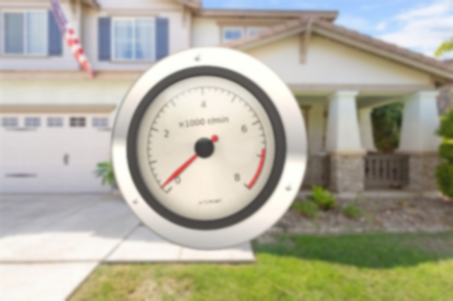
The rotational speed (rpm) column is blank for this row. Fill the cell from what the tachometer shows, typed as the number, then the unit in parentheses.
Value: 200 (rpm)
